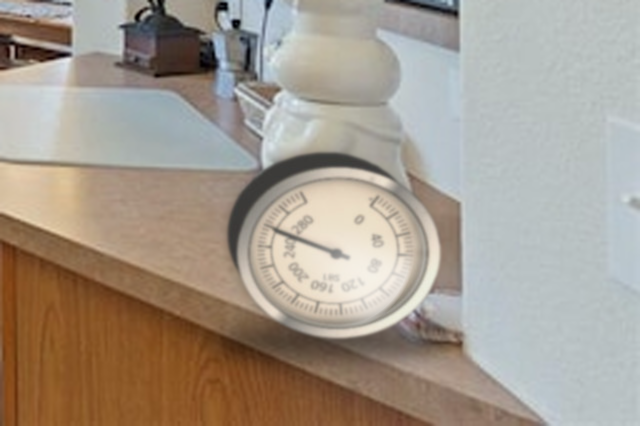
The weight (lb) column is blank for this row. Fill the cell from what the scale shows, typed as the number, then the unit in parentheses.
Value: 260 (lb)
